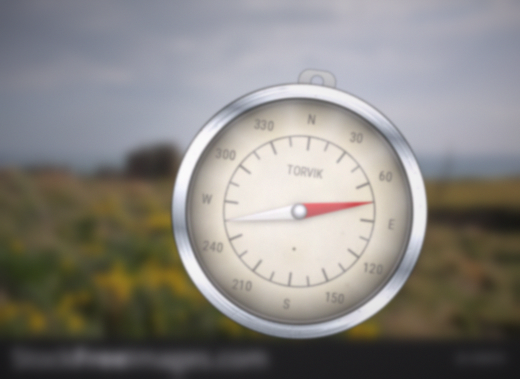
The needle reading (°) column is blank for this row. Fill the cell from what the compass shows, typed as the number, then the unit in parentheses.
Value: 75 (°)
